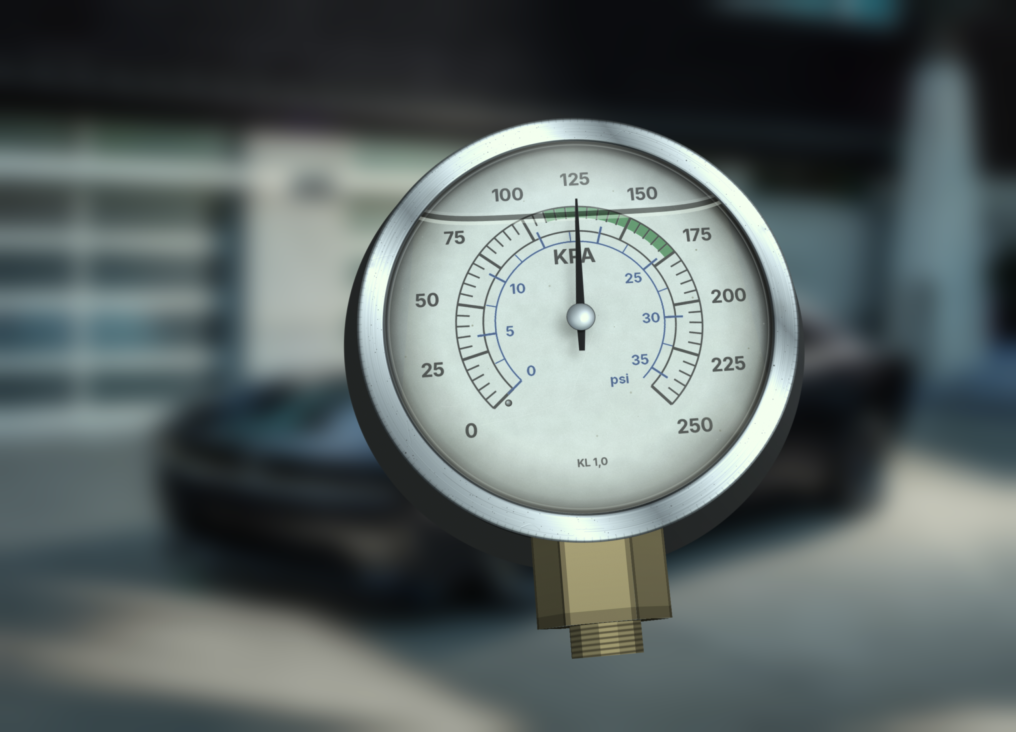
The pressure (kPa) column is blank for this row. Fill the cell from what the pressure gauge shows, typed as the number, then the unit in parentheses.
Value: 125 (kPa)
